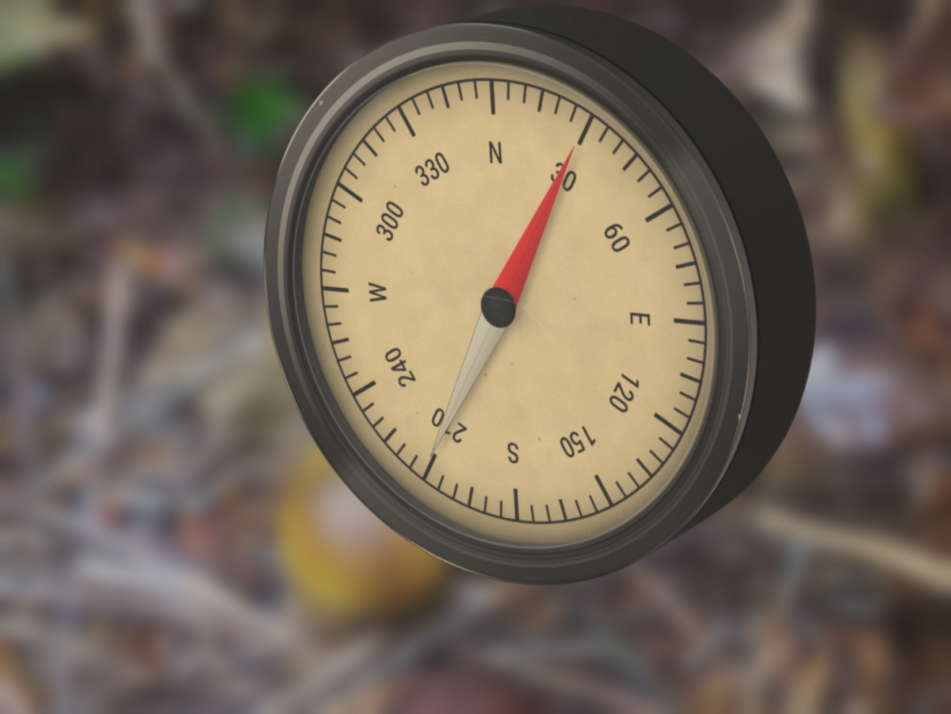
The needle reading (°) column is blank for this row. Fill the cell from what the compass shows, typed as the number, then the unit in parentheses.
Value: 30 (°)
